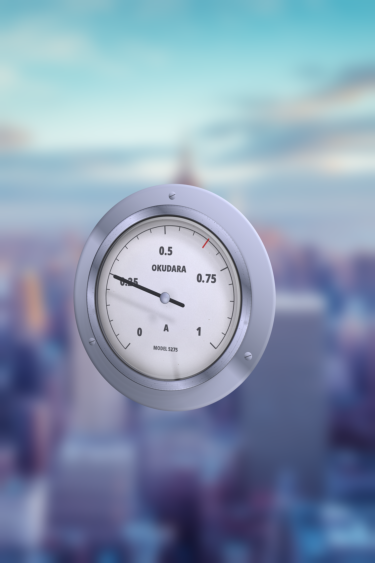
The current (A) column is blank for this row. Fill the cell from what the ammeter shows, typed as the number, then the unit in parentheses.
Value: 0.25 (A)
